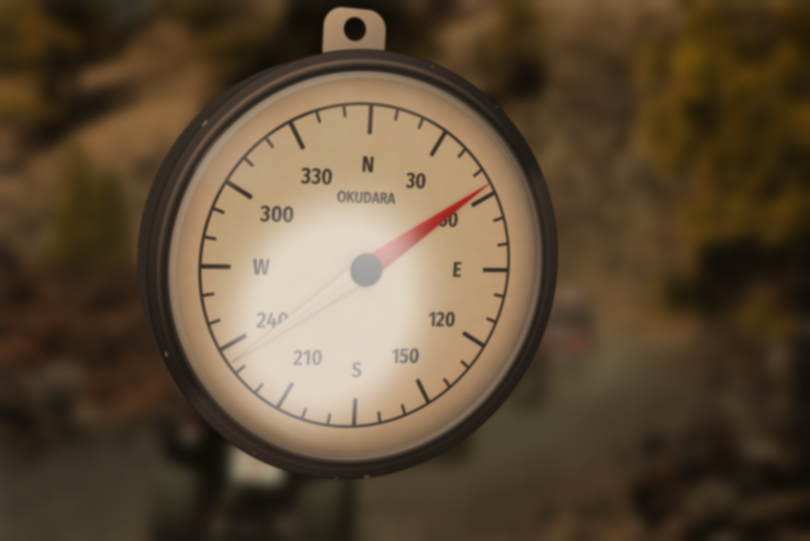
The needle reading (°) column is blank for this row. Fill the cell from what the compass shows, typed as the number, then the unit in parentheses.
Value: 55 (°)
